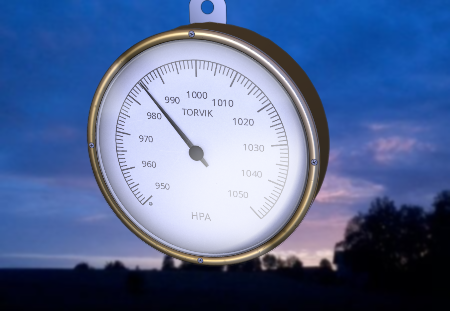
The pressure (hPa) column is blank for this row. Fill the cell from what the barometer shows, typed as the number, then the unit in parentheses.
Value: 985 (hPa)
